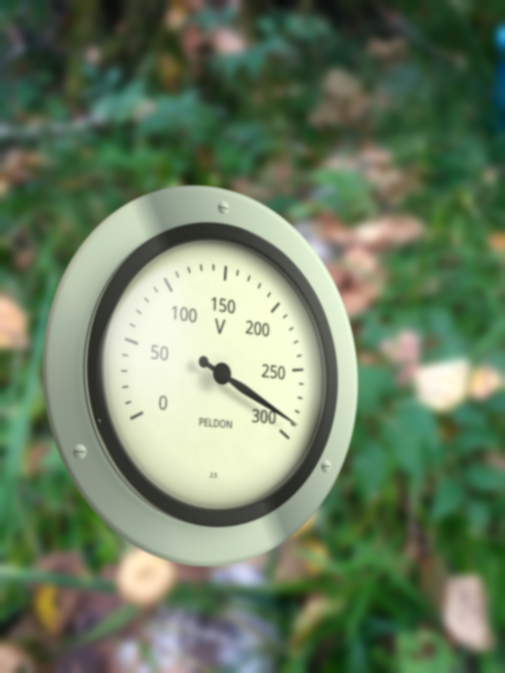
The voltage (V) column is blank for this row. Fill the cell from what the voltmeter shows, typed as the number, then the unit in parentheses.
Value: 290 (V)
